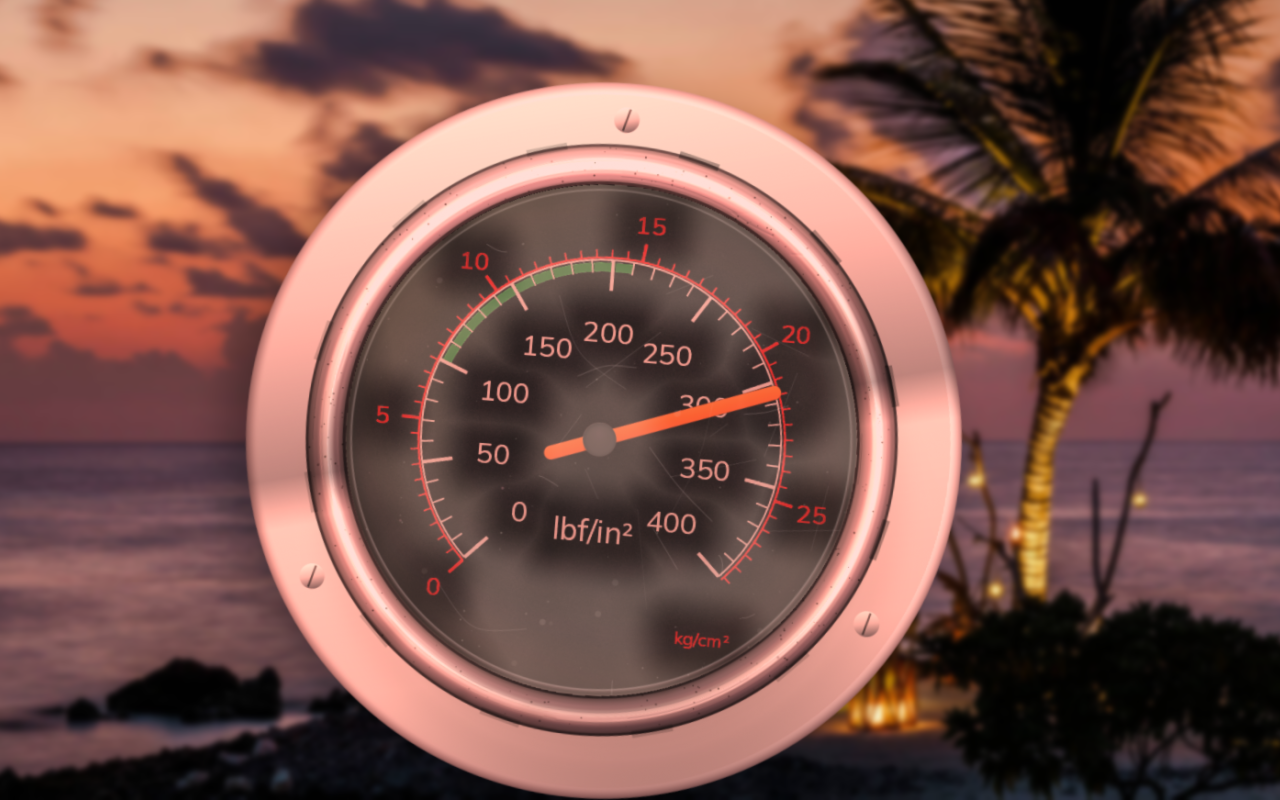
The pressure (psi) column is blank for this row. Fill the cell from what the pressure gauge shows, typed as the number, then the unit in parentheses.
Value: 305 (psi)
